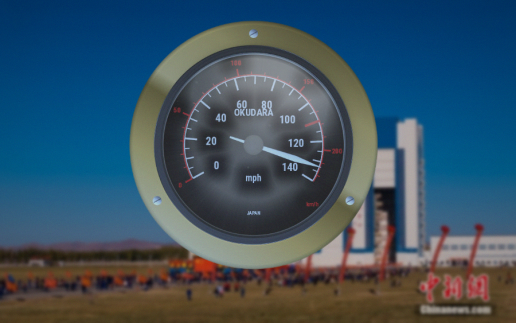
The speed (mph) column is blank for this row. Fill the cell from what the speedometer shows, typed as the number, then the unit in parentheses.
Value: 132.5 (mph)
